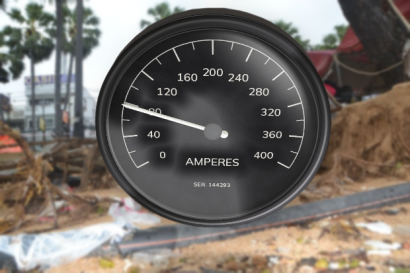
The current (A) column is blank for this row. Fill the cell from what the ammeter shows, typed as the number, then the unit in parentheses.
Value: 80 (A)
